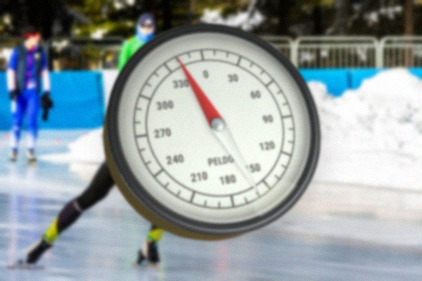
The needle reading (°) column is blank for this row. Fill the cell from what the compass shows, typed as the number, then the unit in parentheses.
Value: 340 (°)
